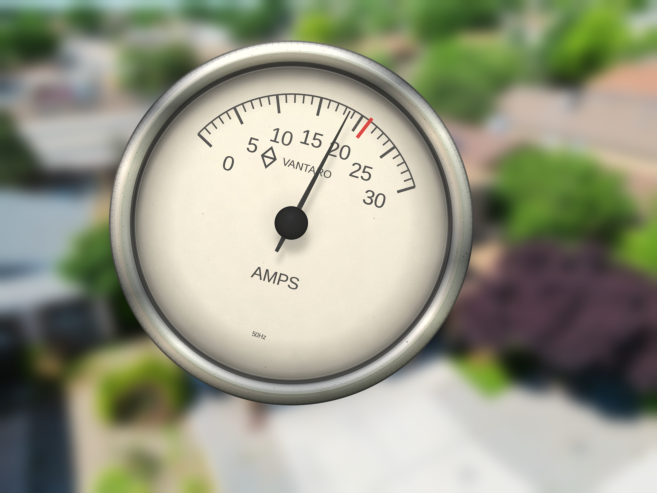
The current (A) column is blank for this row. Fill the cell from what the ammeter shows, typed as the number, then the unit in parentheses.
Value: 18.5 (A)
